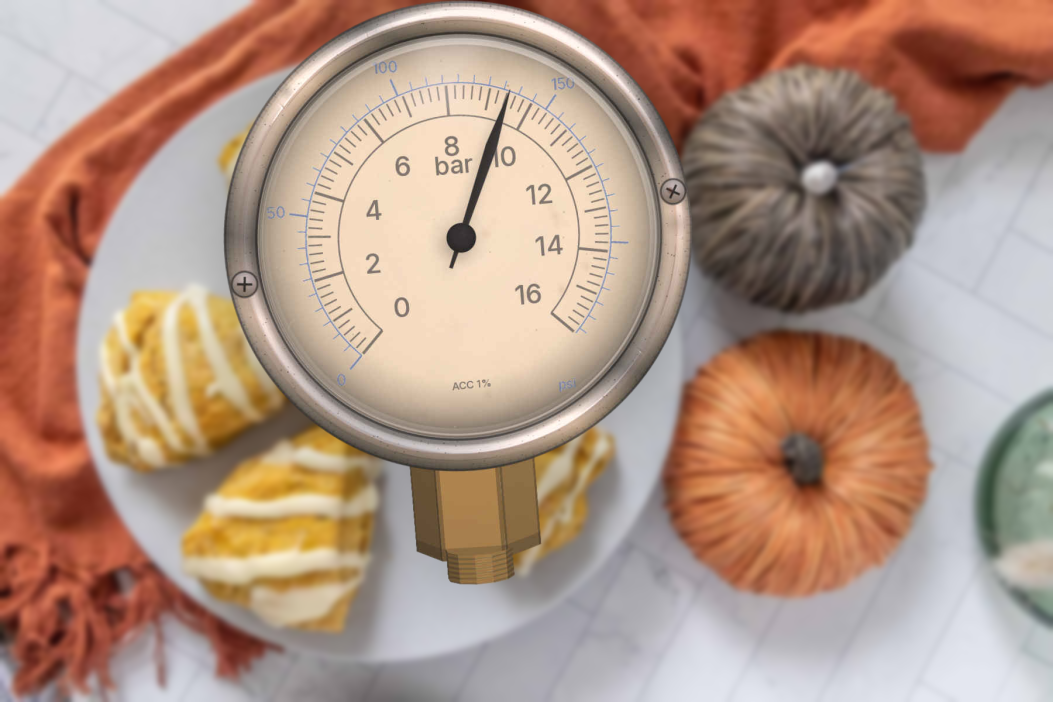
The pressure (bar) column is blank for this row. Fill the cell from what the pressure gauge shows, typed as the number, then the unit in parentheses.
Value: 9.4 (bar)
